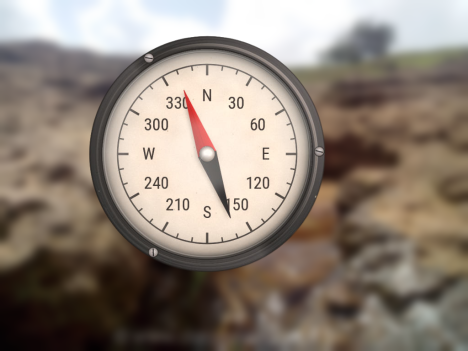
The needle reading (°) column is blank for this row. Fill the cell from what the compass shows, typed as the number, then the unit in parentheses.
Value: 340 (°)
